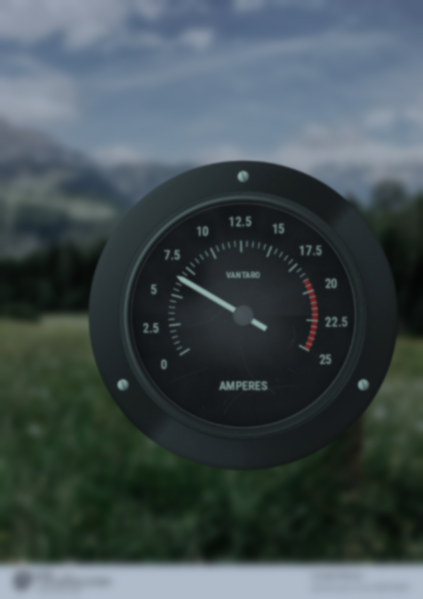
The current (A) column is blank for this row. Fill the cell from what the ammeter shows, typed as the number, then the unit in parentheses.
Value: 6.5 (A)
